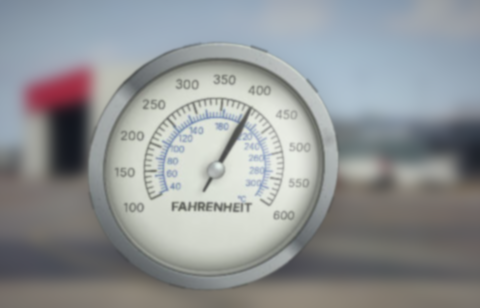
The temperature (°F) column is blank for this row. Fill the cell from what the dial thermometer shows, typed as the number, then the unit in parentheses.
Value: 400 (°F)
